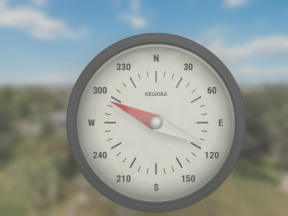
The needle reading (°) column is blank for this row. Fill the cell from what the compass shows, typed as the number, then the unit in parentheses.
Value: 295 (°)
